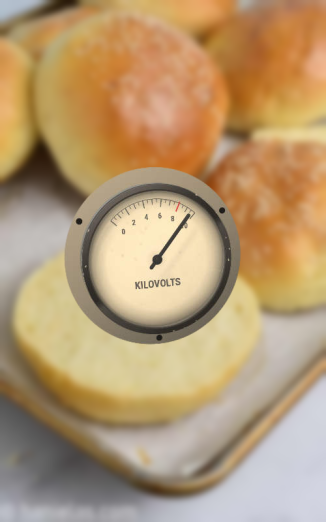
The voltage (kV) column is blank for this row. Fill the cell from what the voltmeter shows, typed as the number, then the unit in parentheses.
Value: 9.5 (kV)
